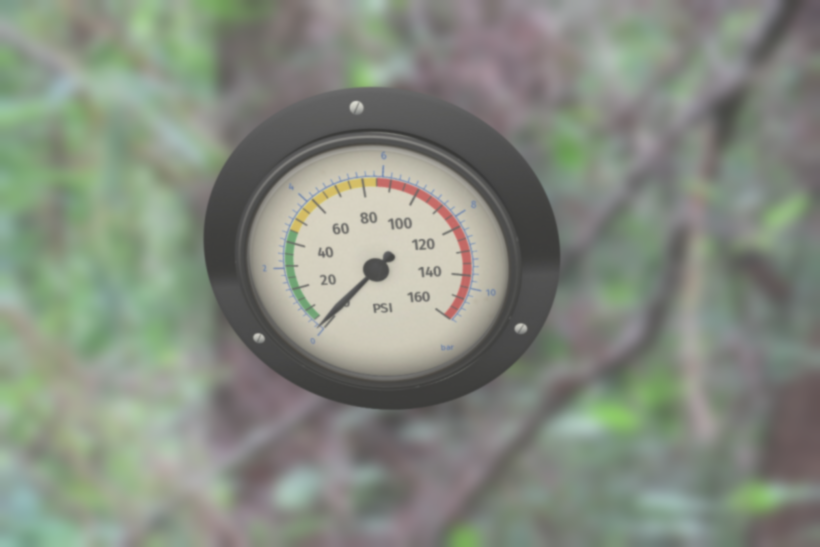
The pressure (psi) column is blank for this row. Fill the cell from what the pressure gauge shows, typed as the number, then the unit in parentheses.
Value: 2.5 (psi)
